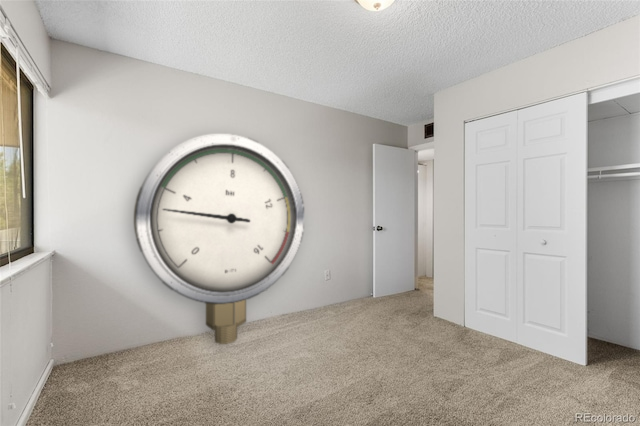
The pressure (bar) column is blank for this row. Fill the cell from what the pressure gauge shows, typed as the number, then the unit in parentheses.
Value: 3 (bar)
